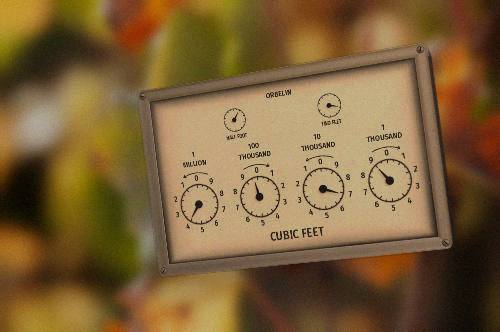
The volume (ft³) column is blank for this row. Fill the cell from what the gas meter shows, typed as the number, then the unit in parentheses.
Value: 396900 (ft³)
